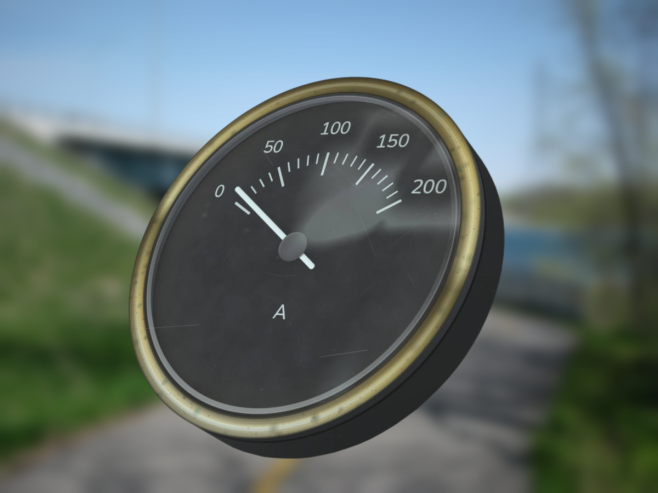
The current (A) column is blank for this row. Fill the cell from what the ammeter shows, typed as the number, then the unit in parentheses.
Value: 10 (A)
